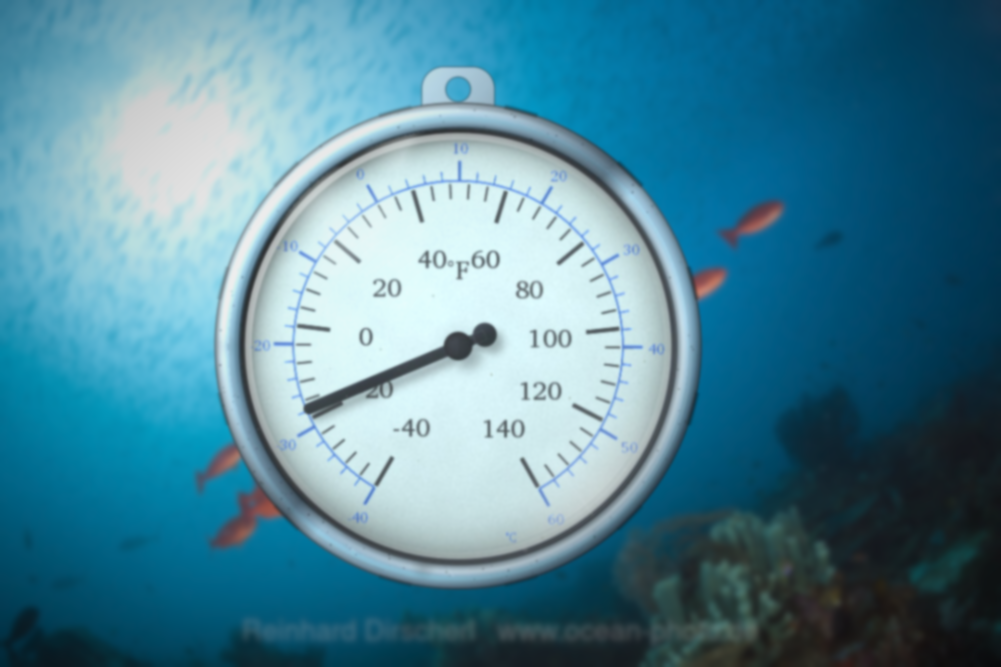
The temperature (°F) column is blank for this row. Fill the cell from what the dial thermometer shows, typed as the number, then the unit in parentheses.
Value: -18 (°F)
